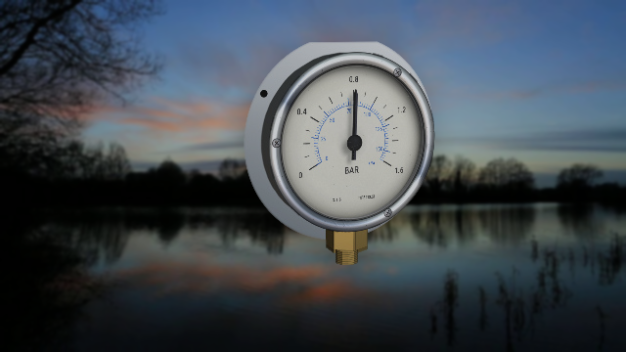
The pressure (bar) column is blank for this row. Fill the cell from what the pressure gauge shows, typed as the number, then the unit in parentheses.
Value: 0.8 (bar)
